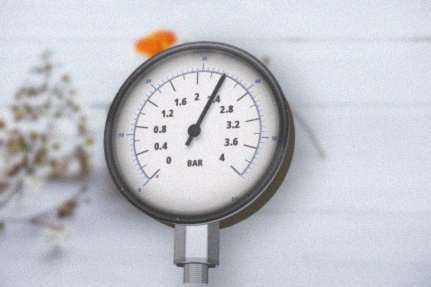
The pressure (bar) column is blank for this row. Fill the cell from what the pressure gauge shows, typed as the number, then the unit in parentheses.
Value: 2.4 (bar)
